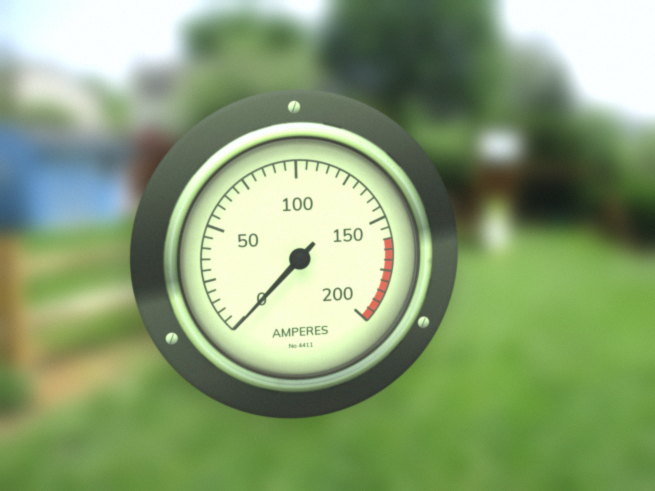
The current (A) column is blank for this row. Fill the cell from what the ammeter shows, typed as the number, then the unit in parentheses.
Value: 0 (A)
